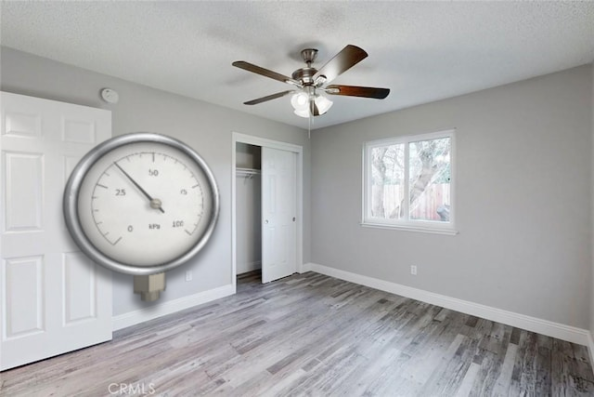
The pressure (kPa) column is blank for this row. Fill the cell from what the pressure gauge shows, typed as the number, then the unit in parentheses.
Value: 35 (kPa)
